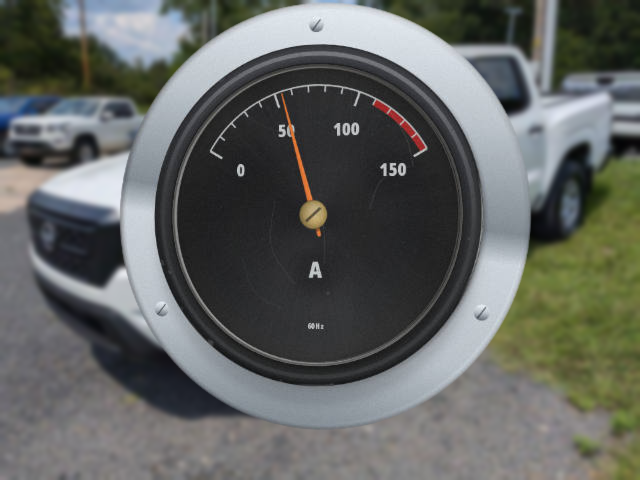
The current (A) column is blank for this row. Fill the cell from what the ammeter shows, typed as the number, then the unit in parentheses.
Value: 55 (A)
